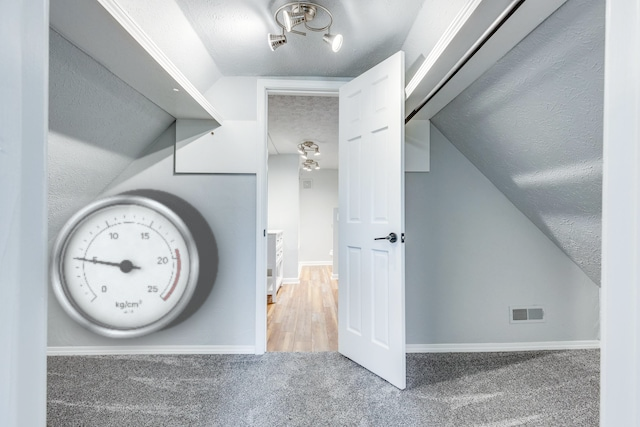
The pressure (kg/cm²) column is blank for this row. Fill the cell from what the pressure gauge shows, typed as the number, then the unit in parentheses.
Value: 5 (kg/cm²)
